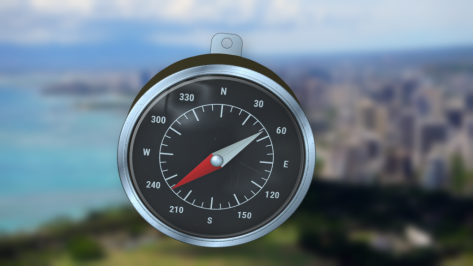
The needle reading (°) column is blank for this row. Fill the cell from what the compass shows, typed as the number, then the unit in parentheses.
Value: 230 (°)
